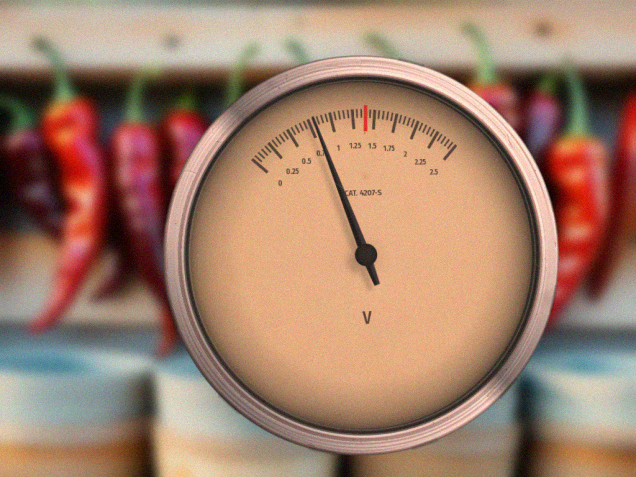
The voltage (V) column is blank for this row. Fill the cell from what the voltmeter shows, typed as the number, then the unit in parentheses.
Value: 0.8 (V)
